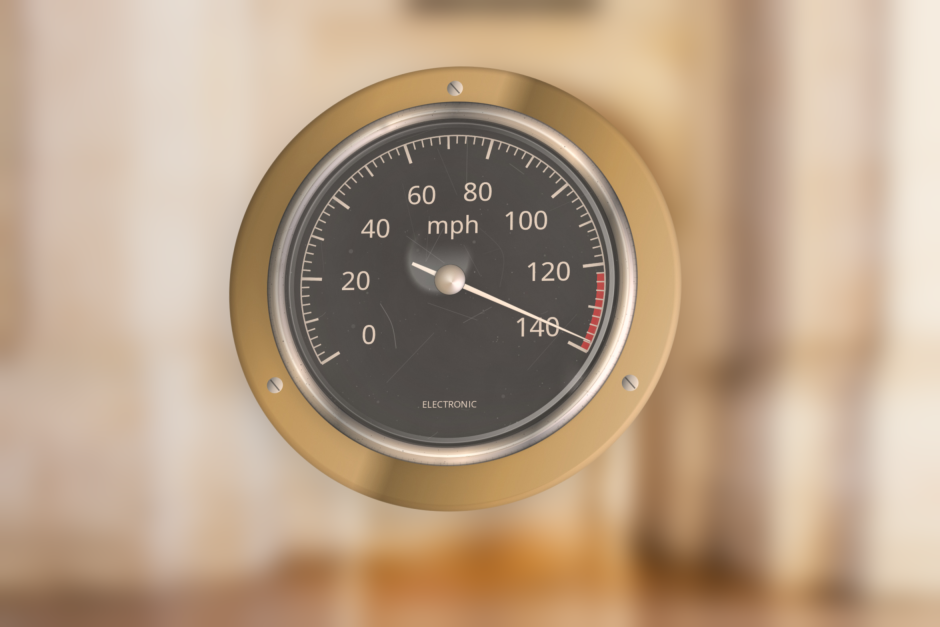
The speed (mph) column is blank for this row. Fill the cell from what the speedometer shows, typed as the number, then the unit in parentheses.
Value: 138 (mph)
